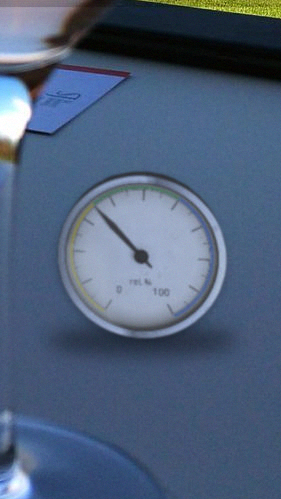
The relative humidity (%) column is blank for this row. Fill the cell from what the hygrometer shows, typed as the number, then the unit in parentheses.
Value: 35 (%)
